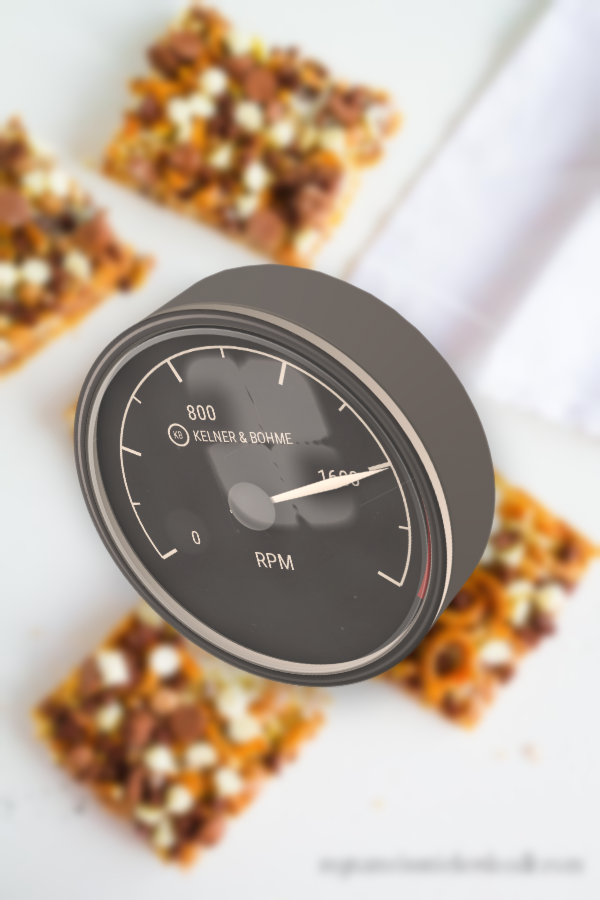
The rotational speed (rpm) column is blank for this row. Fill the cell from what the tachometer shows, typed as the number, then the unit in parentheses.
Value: 1600 (rpm)
